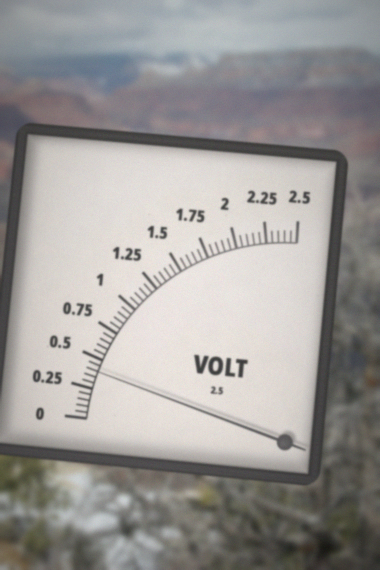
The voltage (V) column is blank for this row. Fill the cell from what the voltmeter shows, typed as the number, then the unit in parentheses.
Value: 0.4 (V)
